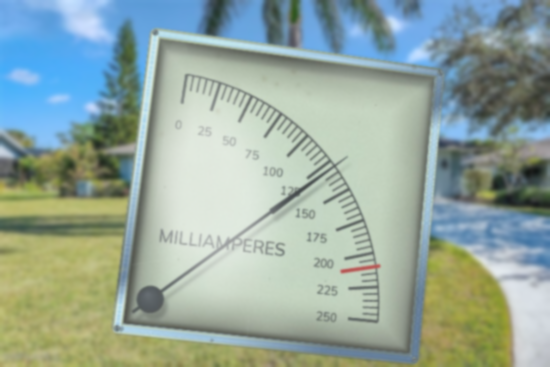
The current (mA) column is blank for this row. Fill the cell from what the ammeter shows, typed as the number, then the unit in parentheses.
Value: 130 (mA)
